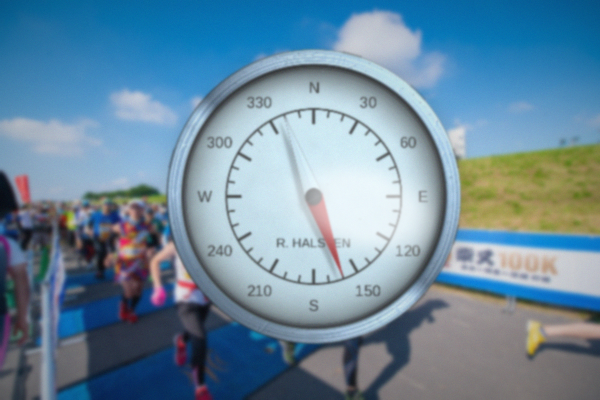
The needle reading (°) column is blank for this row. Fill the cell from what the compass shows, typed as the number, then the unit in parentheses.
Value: 160 (°)
